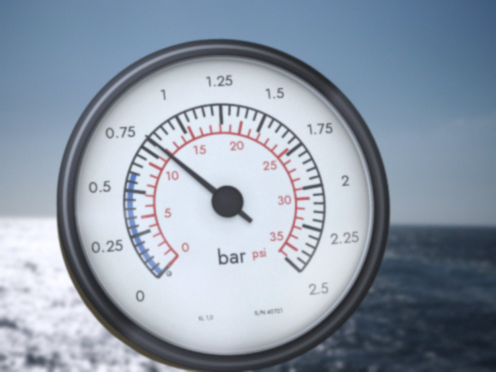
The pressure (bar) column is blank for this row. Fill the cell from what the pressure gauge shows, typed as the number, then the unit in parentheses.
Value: 0.8 (bar)
